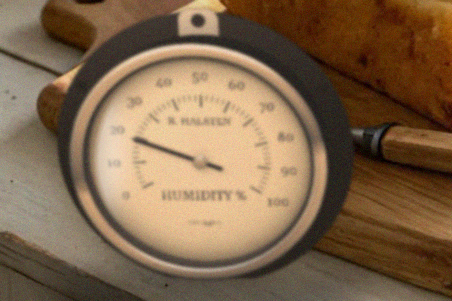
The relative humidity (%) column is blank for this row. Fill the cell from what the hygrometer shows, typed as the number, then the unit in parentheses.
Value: 20 (%)
